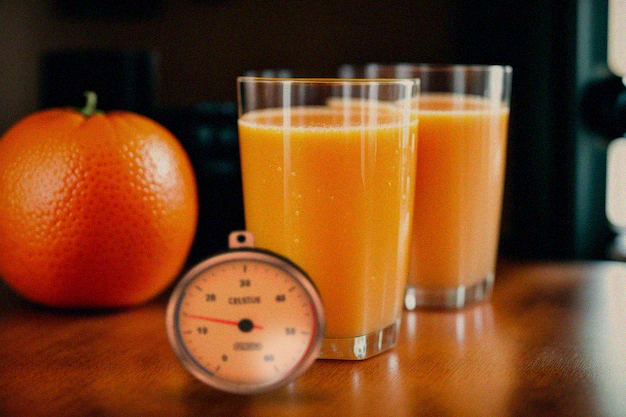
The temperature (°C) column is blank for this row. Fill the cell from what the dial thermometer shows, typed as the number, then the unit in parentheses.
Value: 14 (°C)
